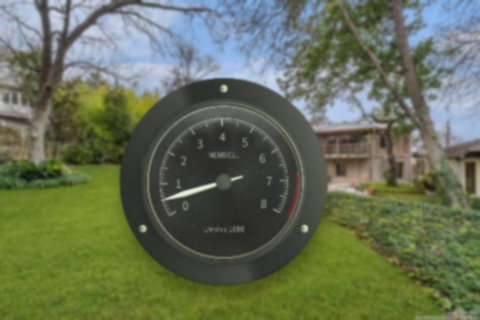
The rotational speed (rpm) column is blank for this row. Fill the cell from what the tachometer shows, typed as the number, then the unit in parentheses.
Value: 500 (rpm)
